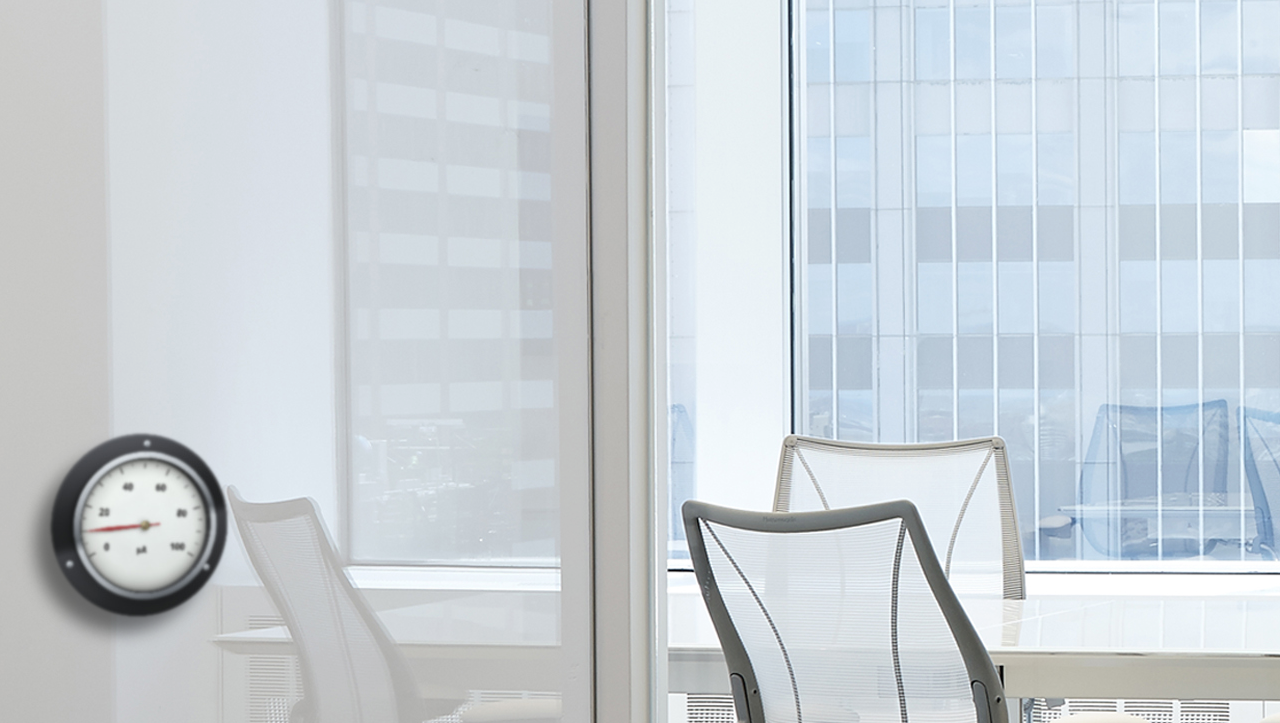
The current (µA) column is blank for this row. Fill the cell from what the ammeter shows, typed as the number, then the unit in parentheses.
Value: 10 (µA)
